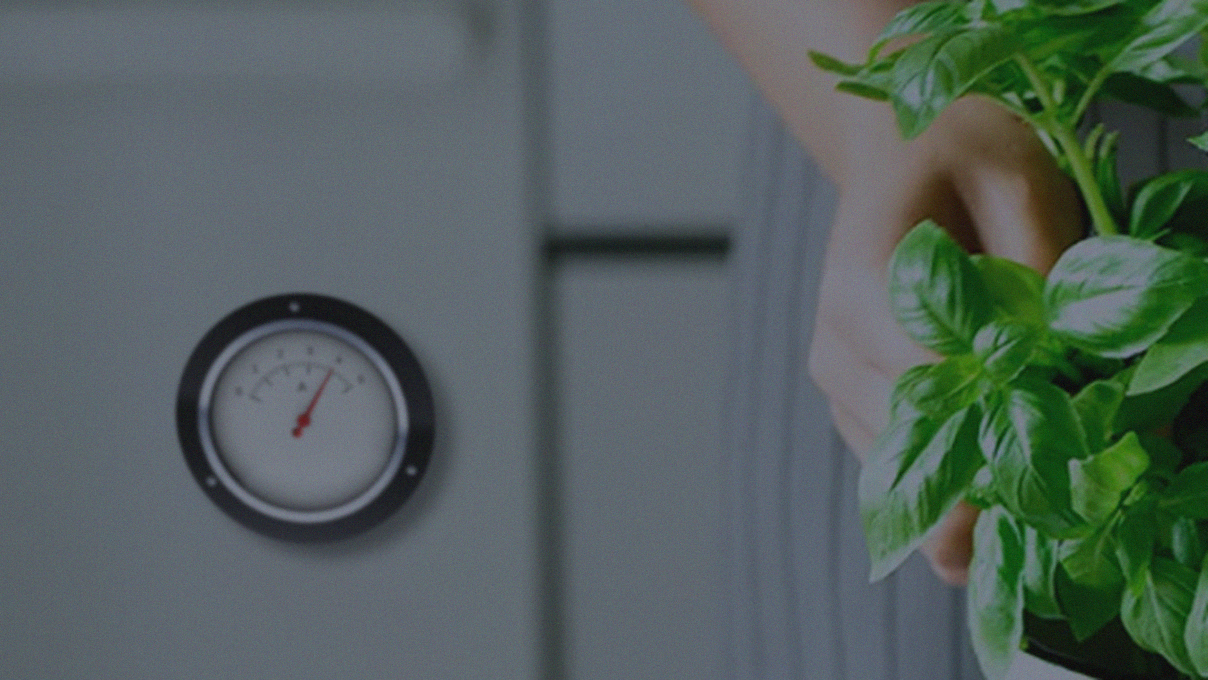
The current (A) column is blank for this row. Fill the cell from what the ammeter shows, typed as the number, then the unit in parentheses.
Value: 4 (A)
